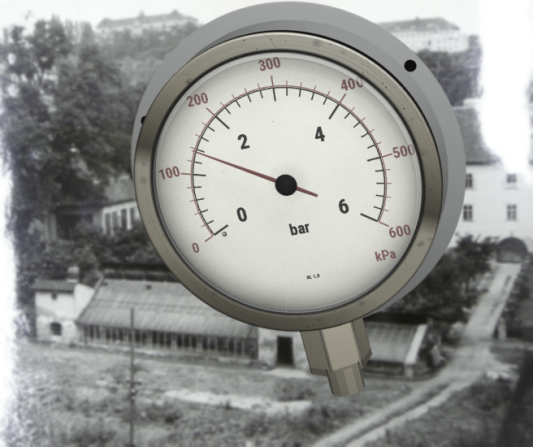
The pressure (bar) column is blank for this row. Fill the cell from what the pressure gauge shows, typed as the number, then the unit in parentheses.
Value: 1.4 (bar)
